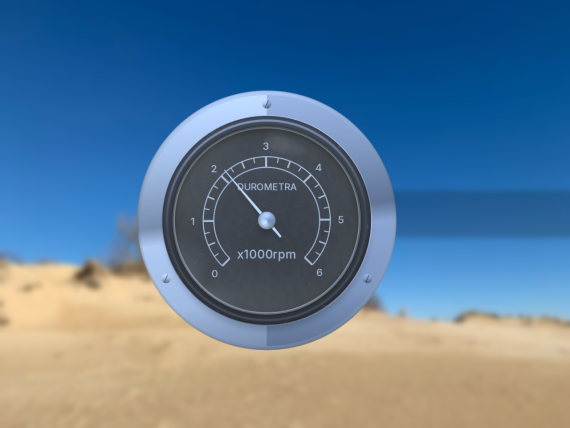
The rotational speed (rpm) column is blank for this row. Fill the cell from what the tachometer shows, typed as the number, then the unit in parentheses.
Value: 2125 (rpm)
